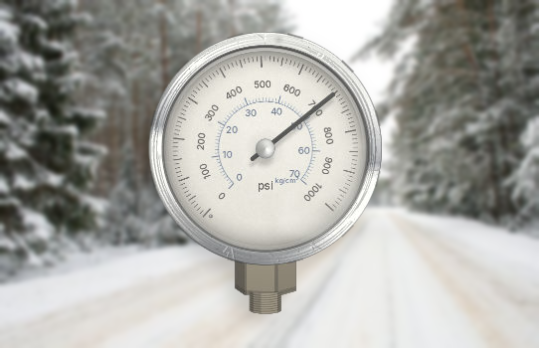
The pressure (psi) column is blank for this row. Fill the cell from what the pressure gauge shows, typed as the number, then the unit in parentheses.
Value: 700 (psi)
